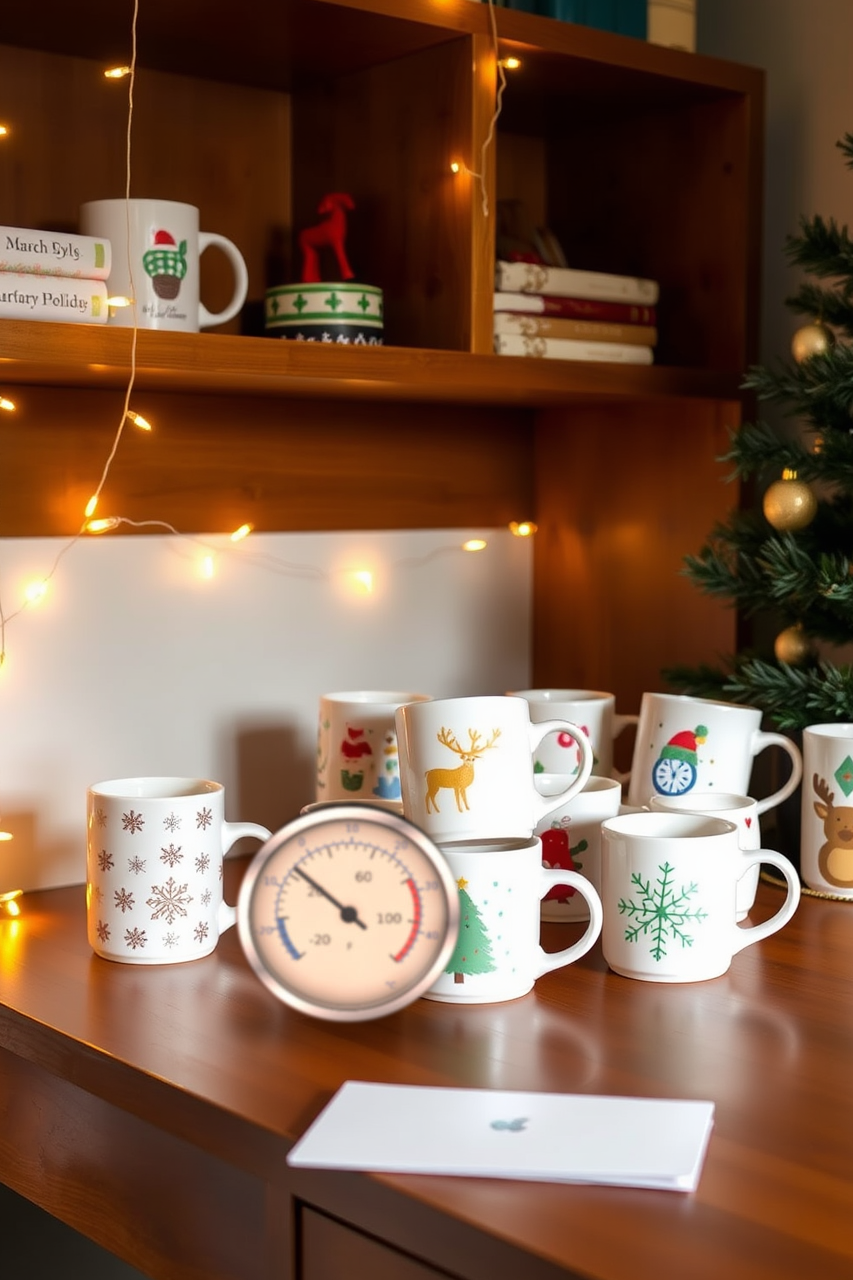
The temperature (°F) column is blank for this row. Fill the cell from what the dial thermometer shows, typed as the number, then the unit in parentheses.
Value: 24 (°F)
